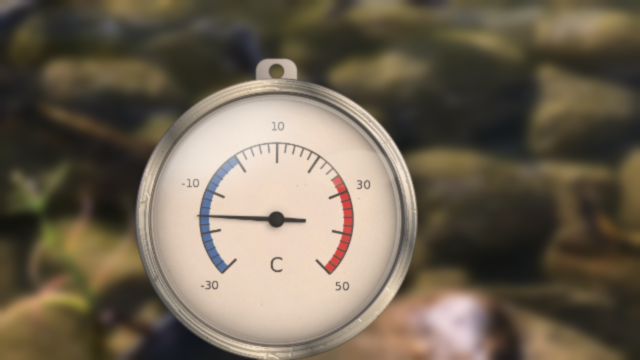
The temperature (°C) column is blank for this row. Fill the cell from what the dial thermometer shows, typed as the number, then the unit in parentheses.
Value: -16 (°C)
